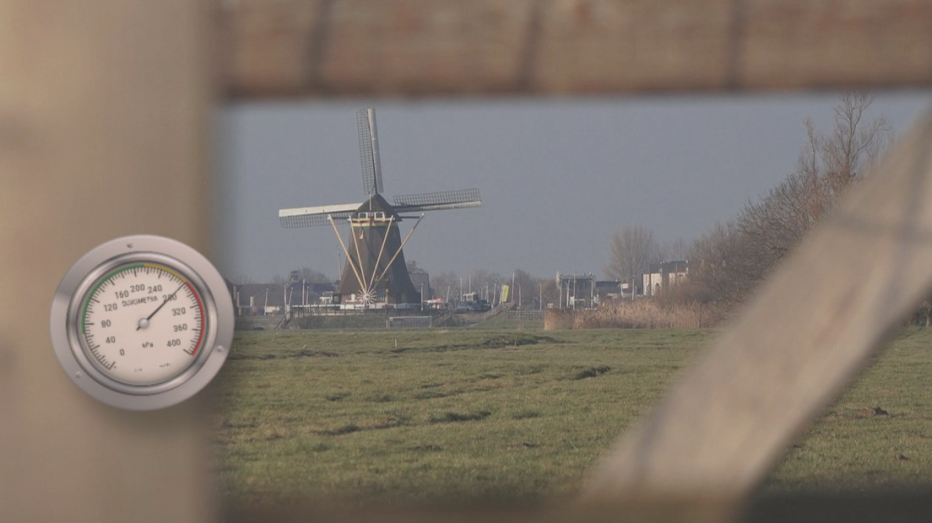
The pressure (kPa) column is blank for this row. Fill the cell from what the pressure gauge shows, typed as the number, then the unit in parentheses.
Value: 280 (kPa)
